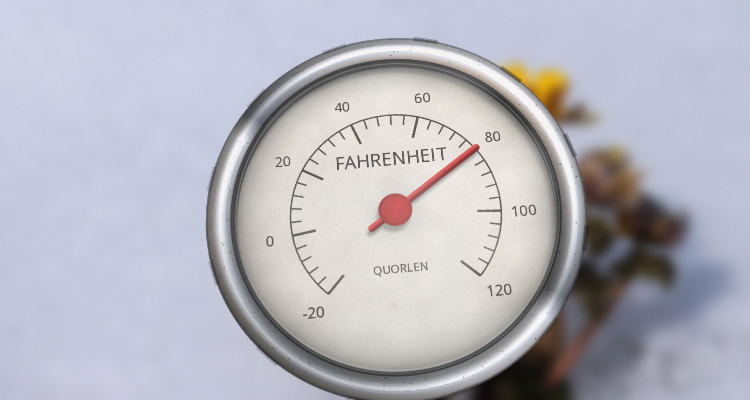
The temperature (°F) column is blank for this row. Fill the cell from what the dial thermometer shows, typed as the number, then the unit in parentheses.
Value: 80 (°F)
